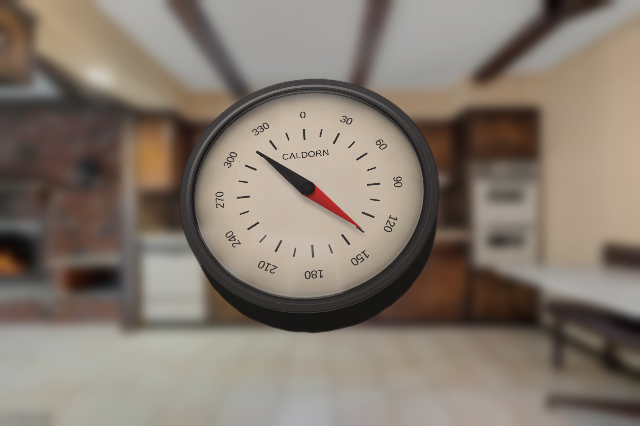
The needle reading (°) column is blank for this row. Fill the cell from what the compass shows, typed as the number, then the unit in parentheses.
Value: 135 (°)
